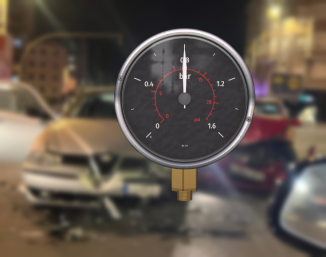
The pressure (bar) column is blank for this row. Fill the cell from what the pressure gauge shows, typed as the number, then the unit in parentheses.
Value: 0.8 (bar)
